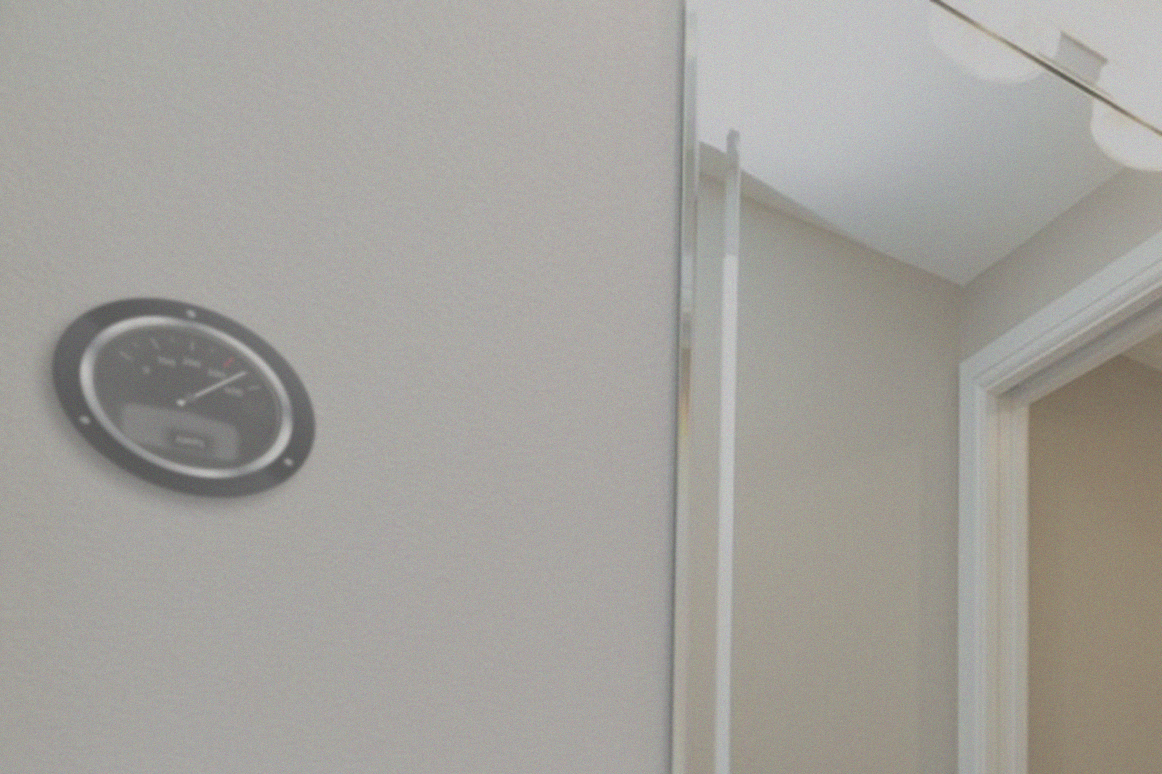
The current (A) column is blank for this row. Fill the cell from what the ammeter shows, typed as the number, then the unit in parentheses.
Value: 350 (A)
